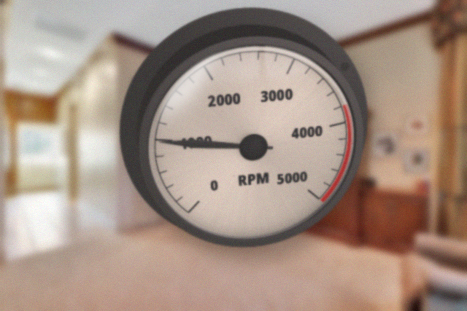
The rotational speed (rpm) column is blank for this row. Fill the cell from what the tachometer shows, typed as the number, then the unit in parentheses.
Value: 1000 (rpm)
